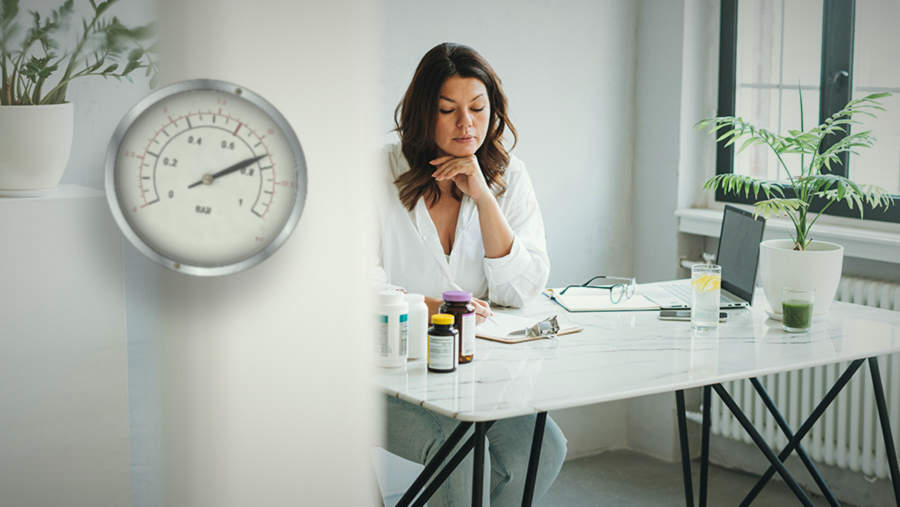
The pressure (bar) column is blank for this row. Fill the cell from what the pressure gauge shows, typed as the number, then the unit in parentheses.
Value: 0.75 (bar)
